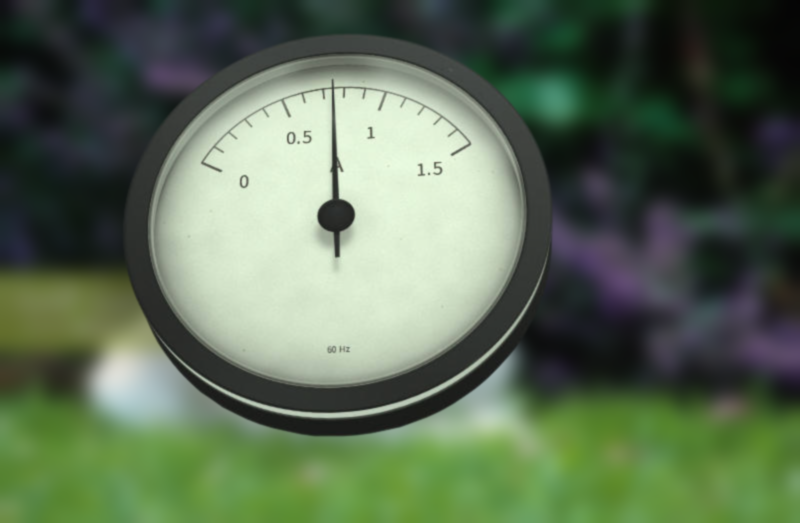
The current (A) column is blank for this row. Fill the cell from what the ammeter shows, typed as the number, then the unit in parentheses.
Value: 0.75 (A)
